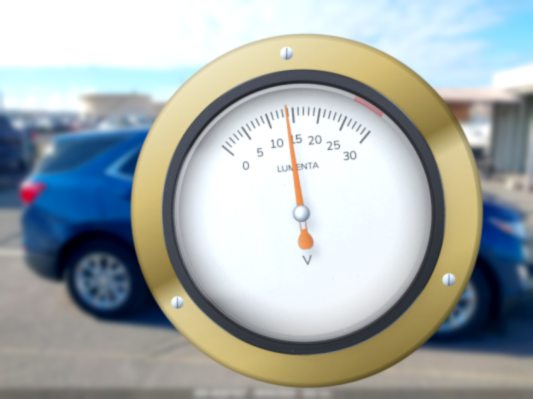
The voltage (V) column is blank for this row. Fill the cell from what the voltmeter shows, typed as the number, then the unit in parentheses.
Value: 14 (V)
